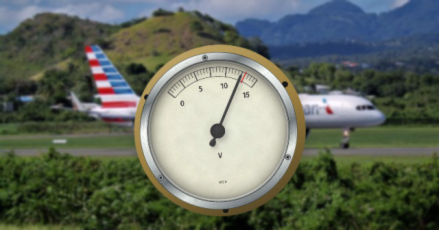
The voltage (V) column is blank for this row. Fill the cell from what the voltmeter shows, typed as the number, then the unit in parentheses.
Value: 12.5 (V)
